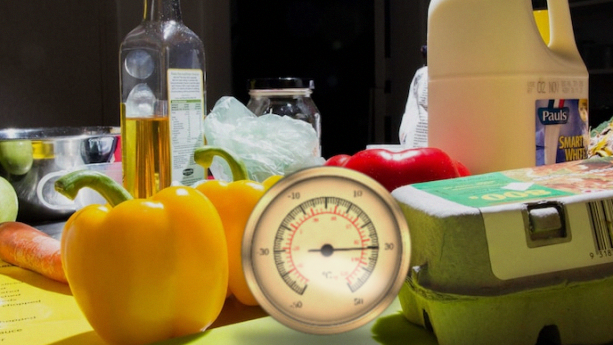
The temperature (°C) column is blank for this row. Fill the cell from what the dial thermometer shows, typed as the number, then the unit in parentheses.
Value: 30 (°C)
